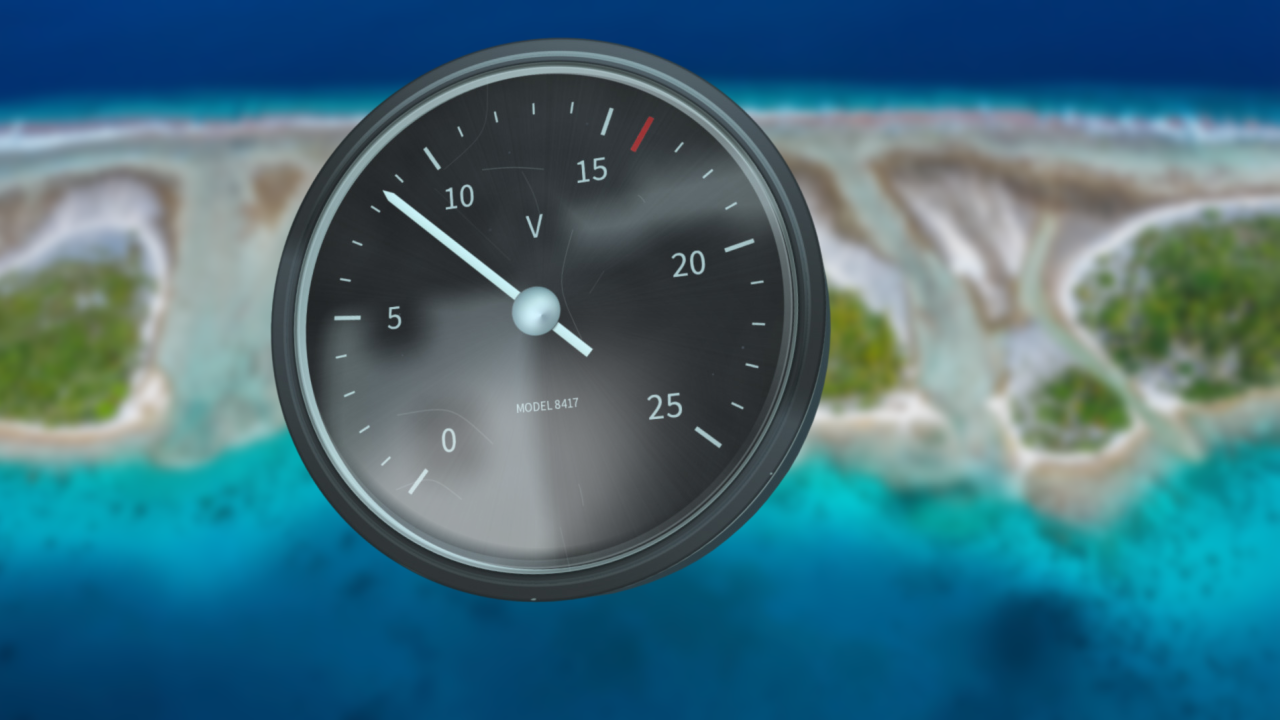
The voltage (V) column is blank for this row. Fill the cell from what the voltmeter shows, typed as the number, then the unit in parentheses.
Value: 8.5 (V)
